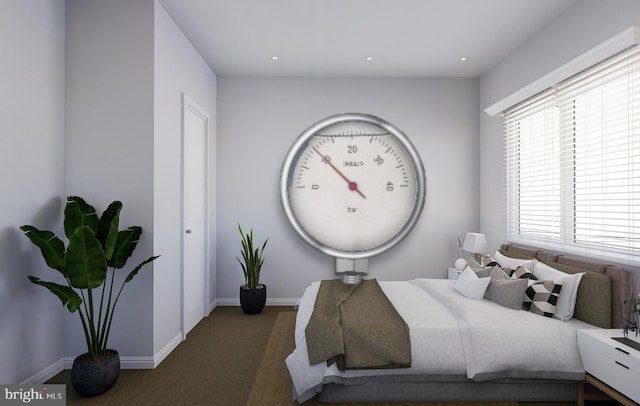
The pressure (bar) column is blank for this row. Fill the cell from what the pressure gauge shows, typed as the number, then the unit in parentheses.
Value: 10 (bar)
